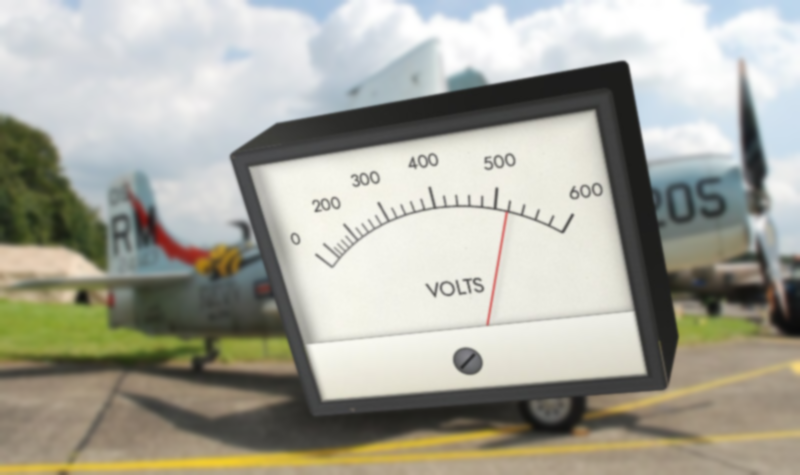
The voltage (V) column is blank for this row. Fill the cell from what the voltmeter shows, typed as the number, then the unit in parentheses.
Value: 520 (V)
